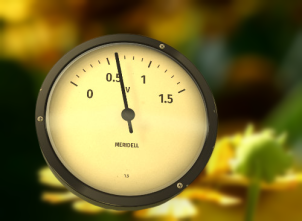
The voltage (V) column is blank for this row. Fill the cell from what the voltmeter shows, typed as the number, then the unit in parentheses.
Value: 0.6 (V)
